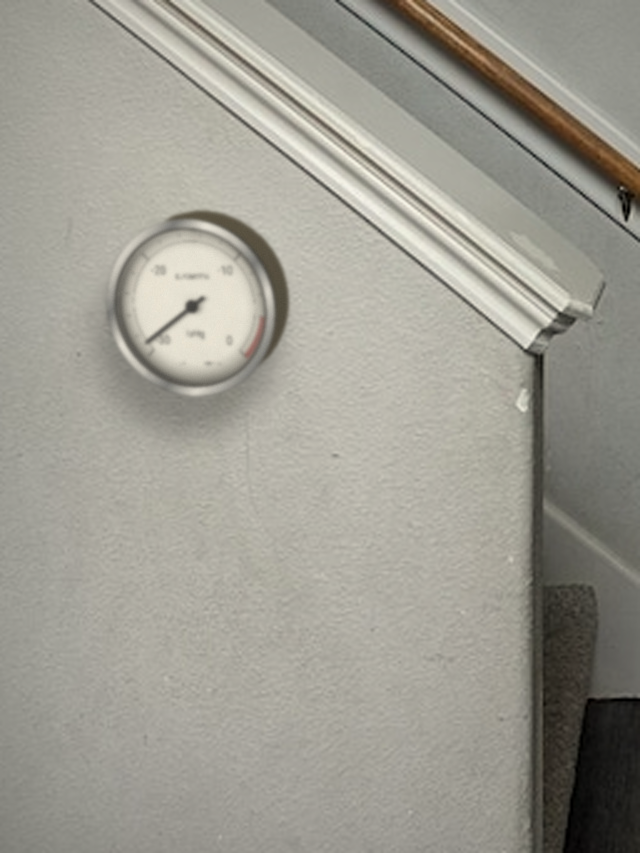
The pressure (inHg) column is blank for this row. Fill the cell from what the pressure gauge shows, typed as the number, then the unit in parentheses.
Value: -29 (inHg)
